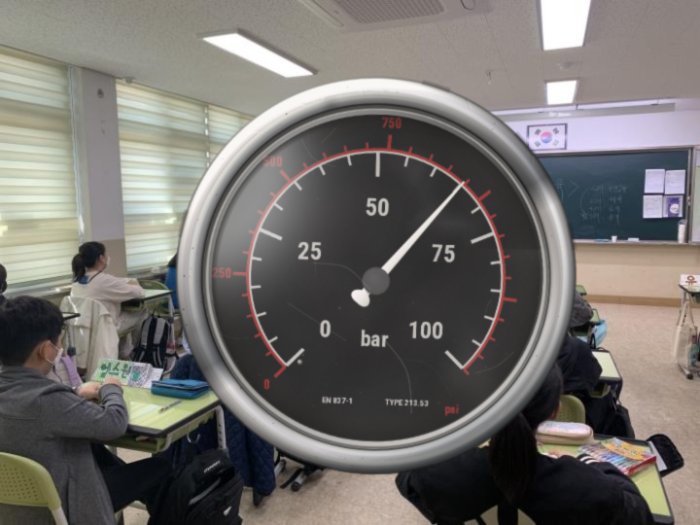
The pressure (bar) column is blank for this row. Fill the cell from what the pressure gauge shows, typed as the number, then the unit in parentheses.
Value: 65 (bar)
